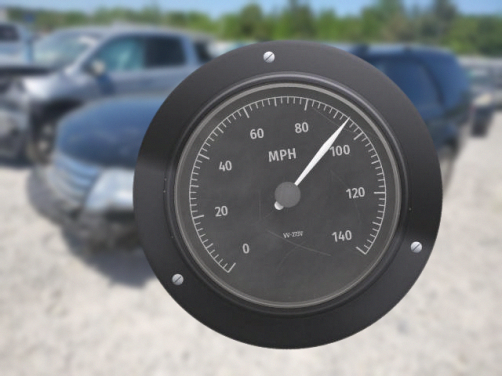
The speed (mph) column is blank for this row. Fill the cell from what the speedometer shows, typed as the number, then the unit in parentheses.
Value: 94 (mph)
